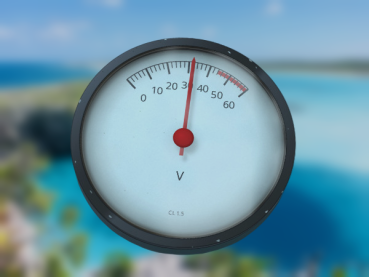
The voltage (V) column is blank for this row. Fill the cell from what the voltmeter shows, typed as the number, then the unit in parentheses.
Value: 32 (V)
